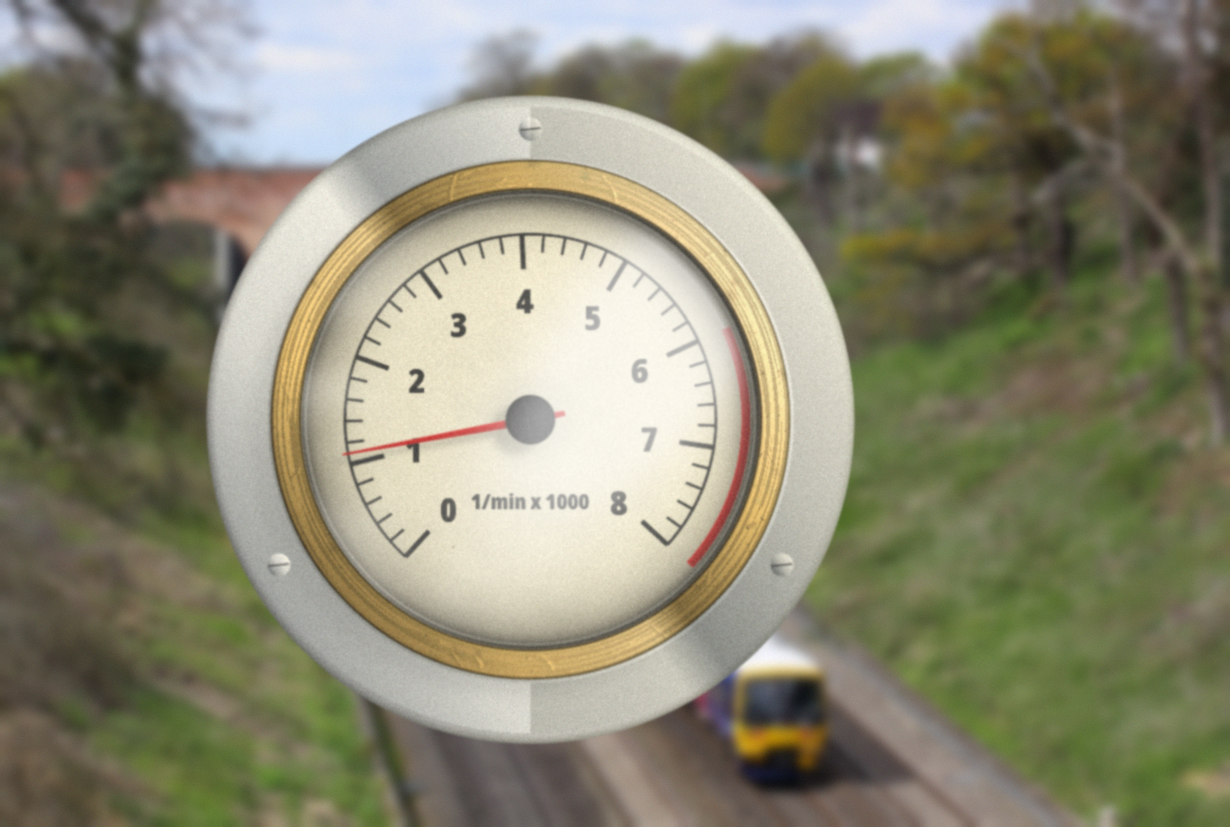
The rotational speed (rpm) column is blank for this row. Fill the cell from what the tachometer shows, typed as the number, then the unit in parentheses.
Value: 1100 (rpm)
